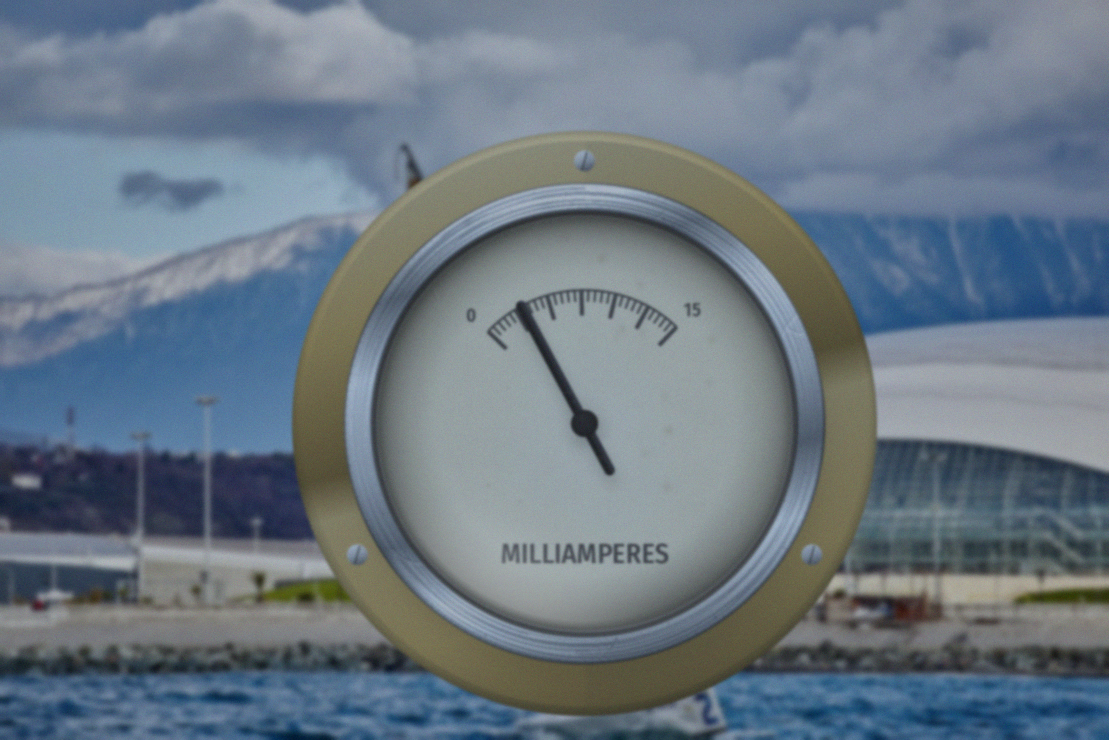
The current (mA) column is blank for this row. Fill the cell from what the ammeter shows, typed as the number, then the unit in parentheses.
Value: 3 (mA)
